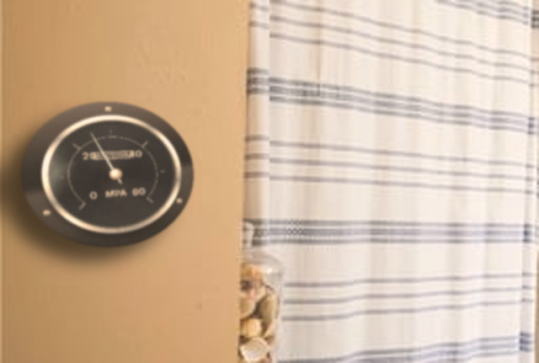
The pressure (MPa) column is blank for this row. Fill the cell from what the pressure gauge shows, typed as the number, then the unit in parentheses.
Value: 25 (MPa)
